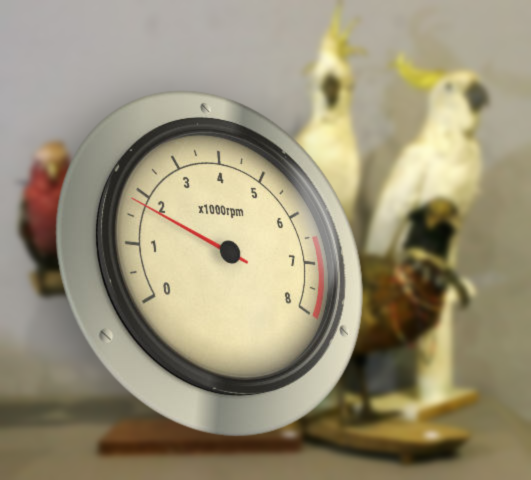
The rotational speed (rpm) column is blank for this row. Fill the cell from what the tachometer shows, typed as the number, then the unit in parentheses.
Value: 1750 (rpm)
